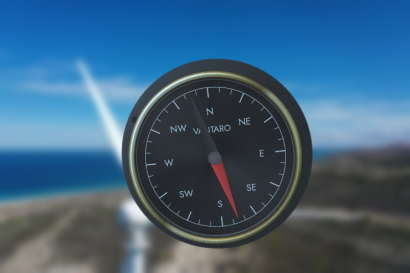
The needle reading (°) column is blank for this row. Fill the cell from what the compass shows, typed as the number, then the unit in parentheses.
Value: 165 (°)
